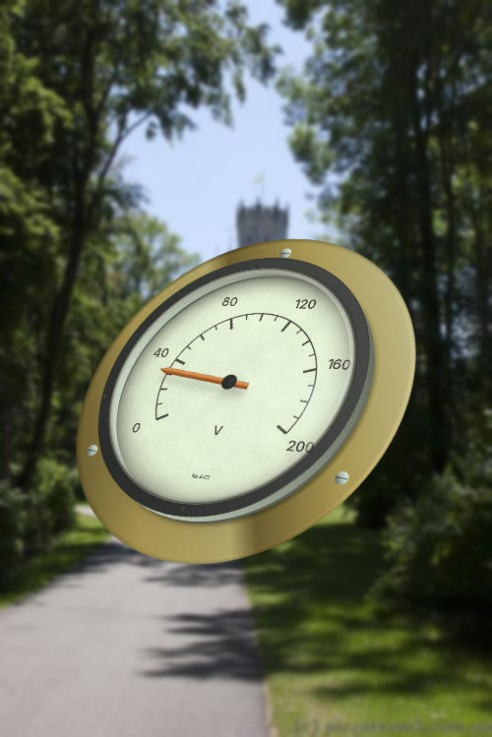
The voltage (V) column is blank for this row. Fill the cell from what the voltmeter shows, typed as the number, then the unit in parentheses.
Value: 30 (V)
